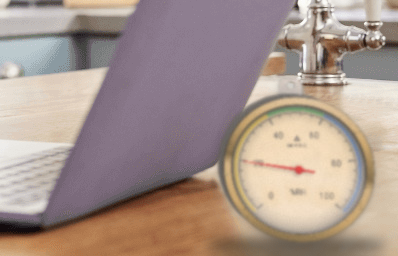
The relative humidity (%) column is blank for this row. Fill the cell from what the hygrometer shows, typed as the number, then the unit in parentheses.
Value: 20 (%)
